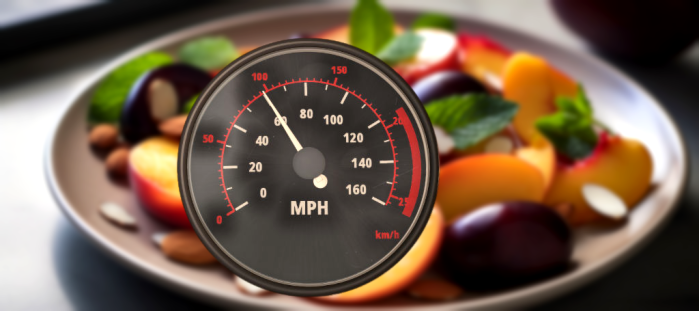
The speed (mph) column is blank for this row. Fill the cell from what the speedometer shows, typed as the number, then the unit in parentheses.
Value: 60 (mph)
